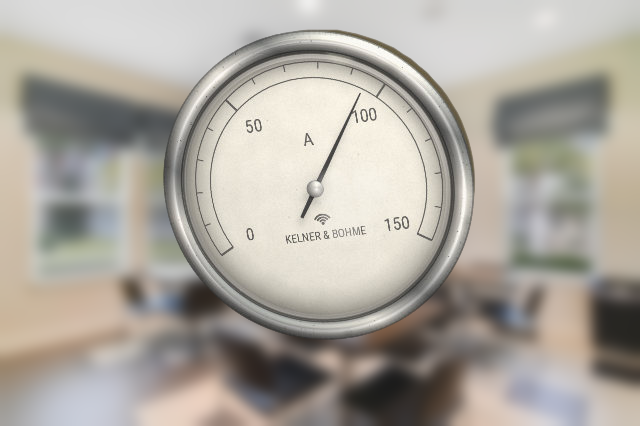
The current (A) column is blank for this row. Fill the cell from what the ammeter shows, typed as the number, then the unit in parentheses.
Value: 95 (A)
